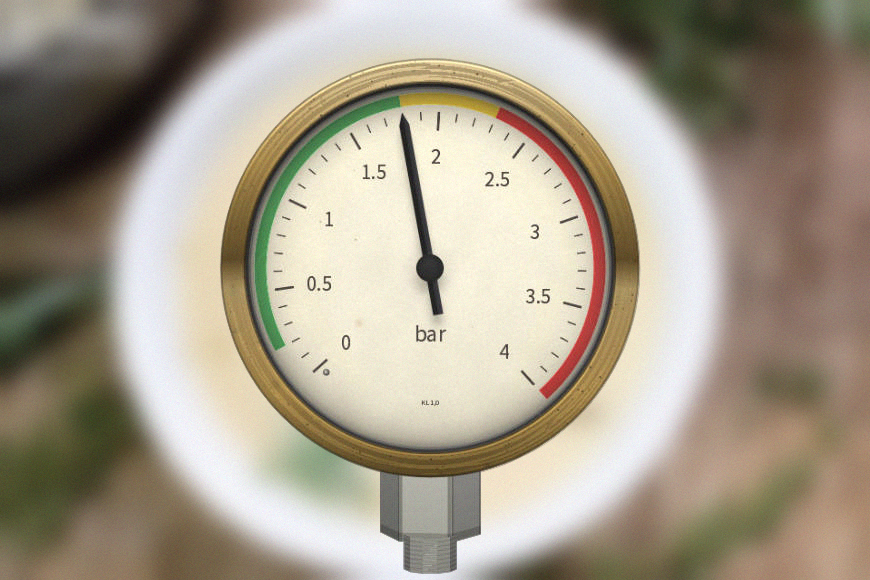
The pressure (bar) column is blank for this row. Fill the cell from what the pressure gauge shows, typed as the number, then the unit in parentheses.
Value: 1.8 (bar)
